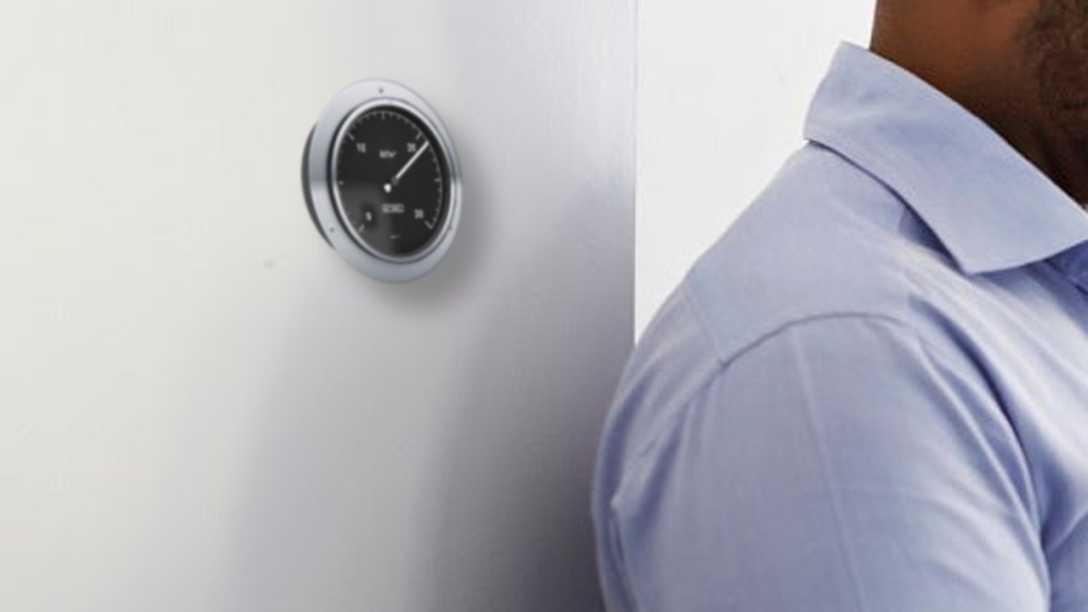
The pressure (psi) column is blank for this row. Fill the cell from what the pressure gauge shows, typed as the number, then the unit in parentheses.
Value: 21 (psi)
